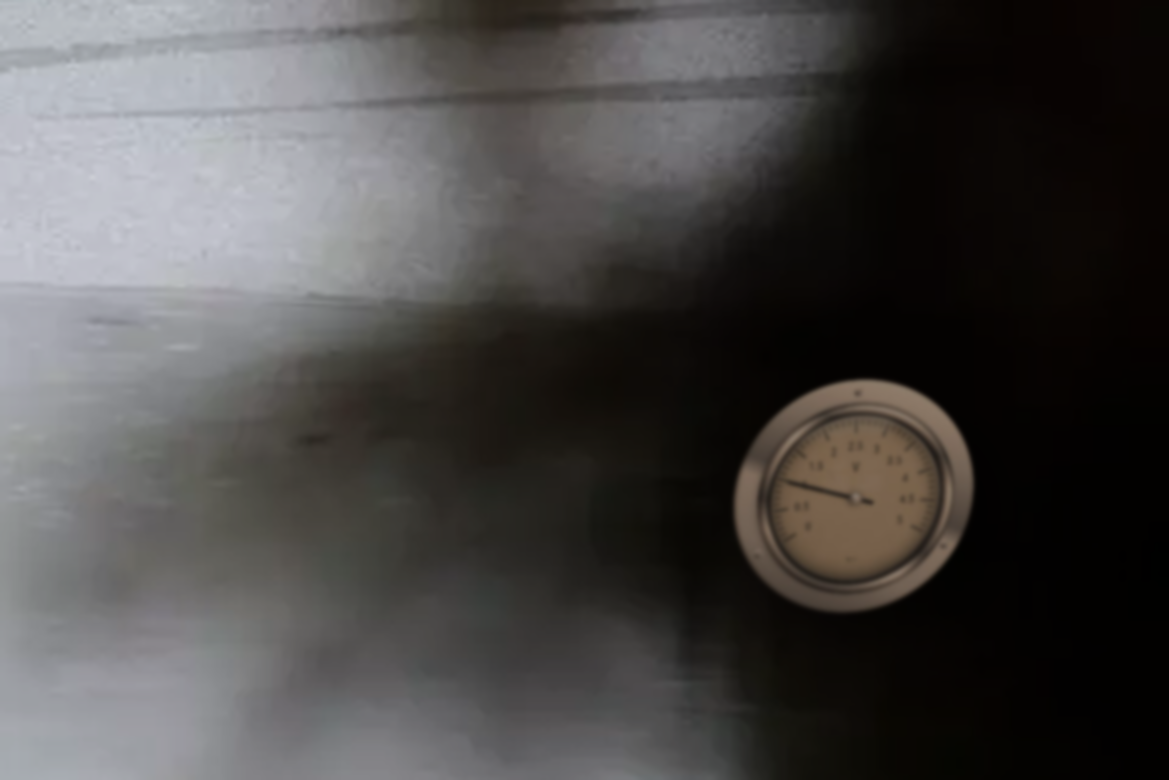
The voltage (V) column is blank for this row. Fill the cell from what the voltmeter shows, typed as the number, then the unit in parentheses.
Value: 1 (V)
